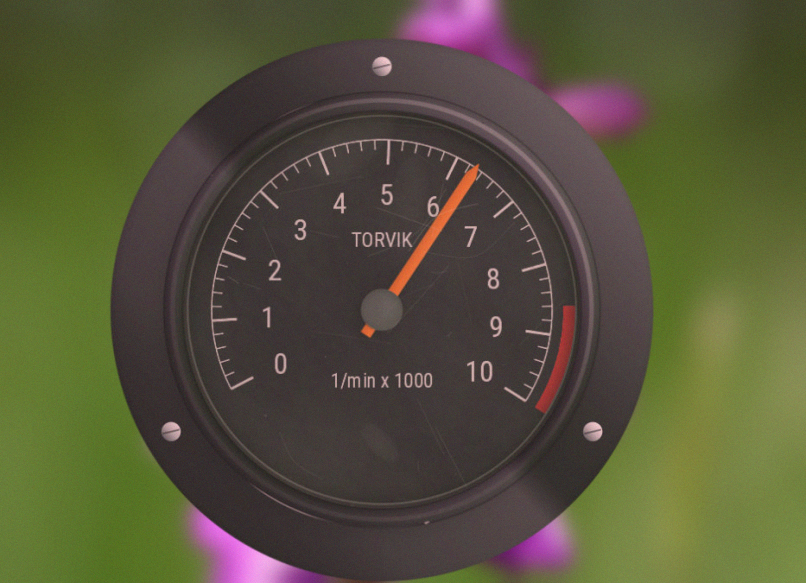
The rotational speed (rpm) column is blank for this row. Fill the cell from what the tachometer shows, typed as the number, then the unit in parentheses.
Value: 6300 (rpm)
